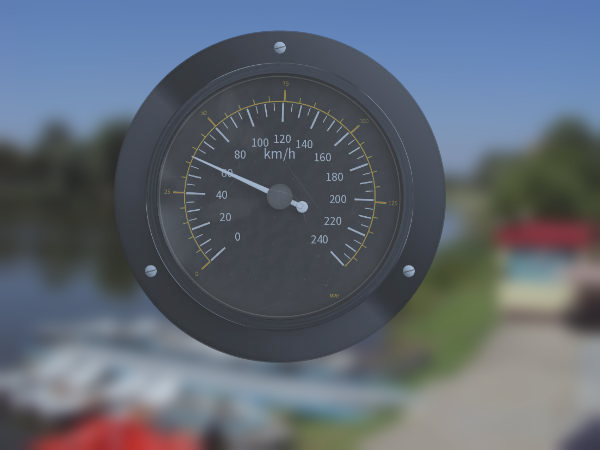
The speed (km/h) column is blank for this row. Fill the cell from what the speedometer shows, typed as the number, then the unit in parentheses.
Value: 60 (km/h)
